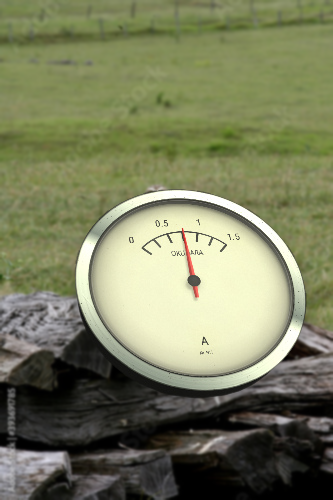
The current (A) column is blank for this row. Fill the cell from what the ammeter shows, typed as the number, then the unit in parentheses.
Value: 0.75 (A)
